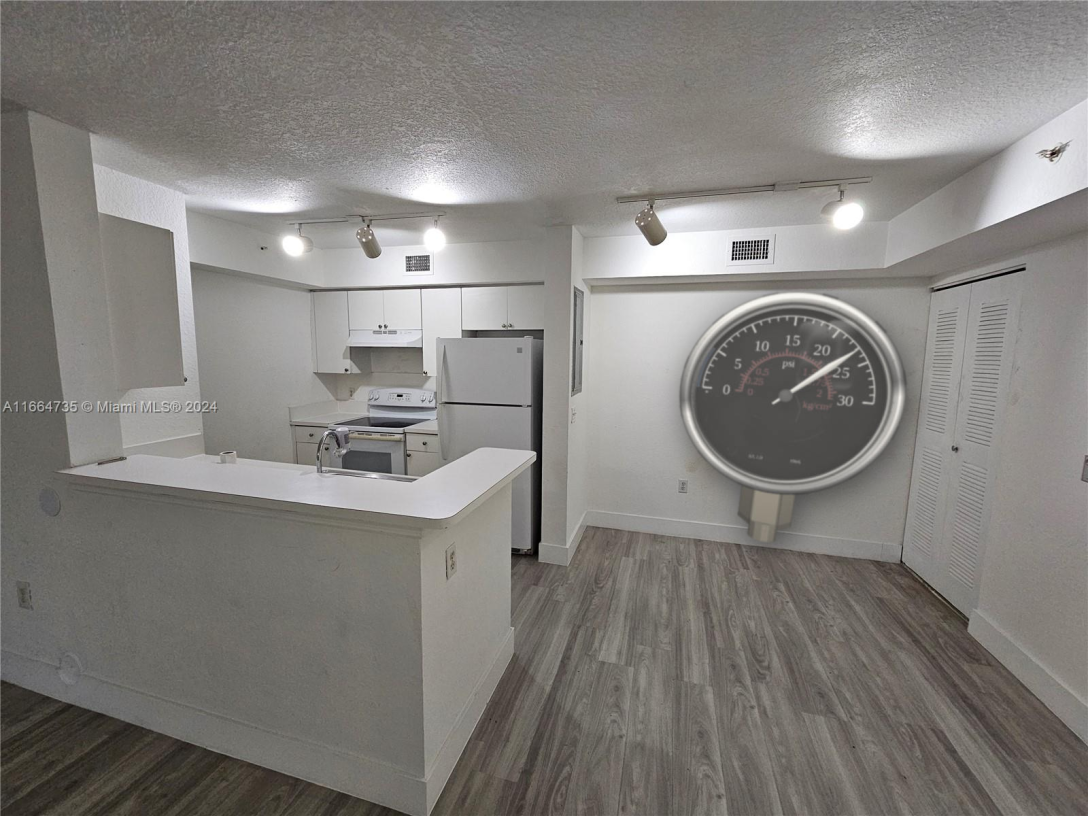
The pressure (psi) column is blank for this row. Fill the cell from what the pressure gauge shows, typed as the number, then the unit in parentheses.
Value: 23 (psi)
